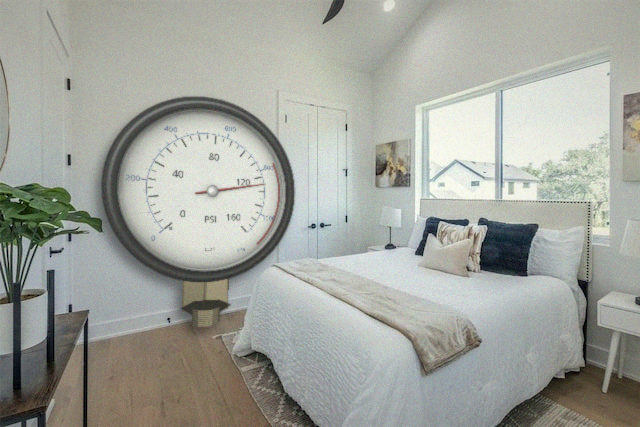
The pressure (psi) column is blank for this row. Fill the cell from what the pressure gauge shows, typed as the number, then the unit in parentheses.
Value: 125 (psi)
